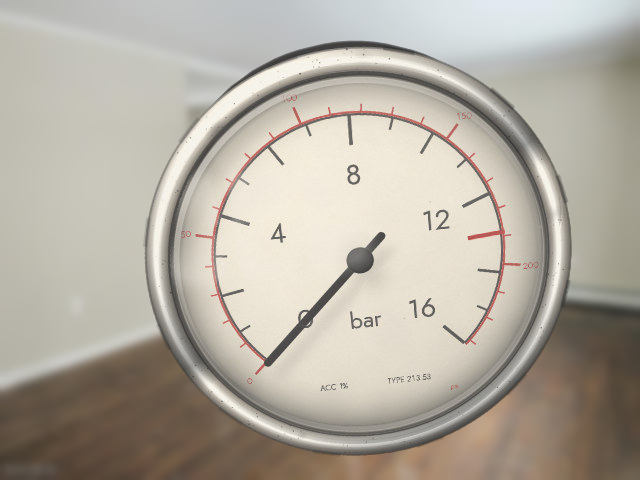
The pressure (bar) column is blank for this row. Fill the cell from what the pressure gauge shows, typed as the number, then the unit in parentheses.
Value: 0 (bar)
